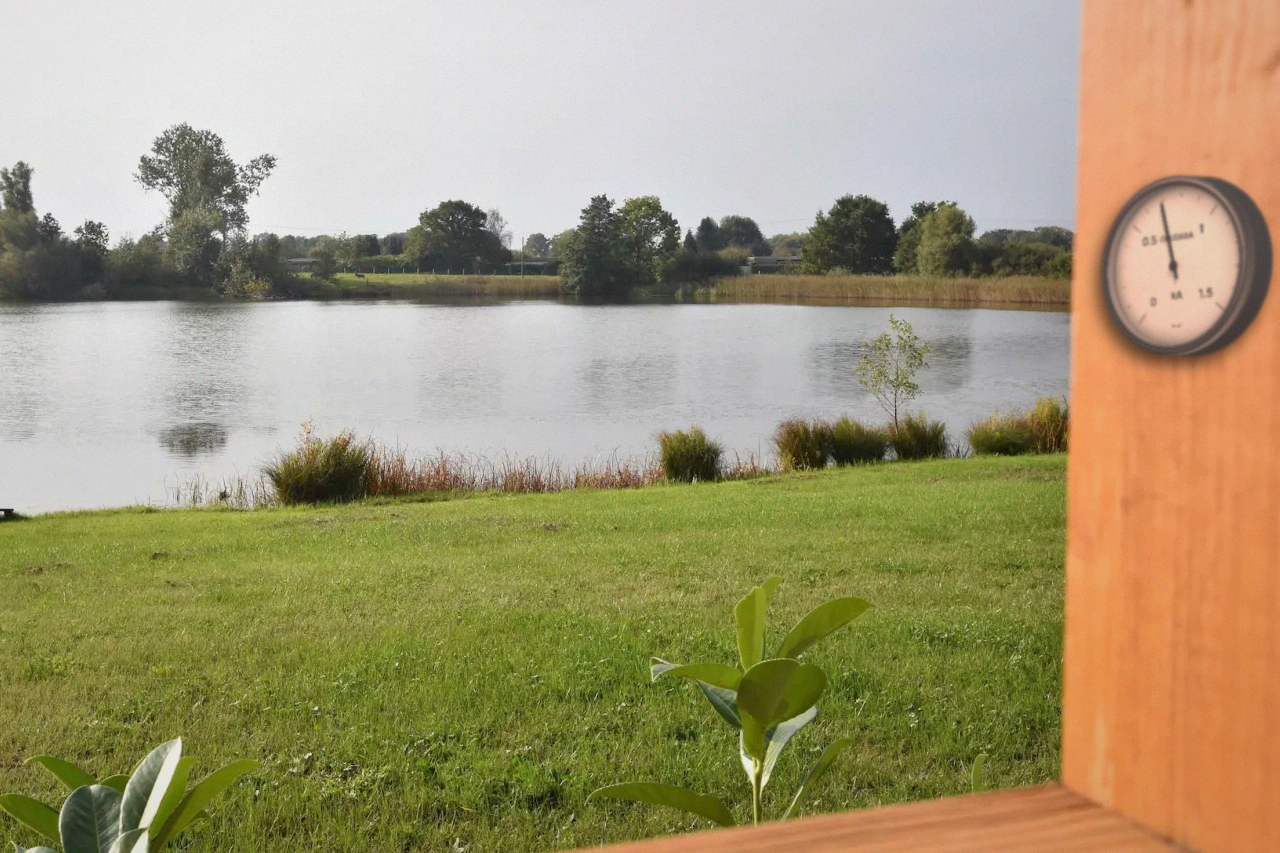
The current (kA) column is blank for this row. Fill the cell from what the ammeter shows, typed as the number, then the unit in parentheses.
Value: 0.7 (kA)
